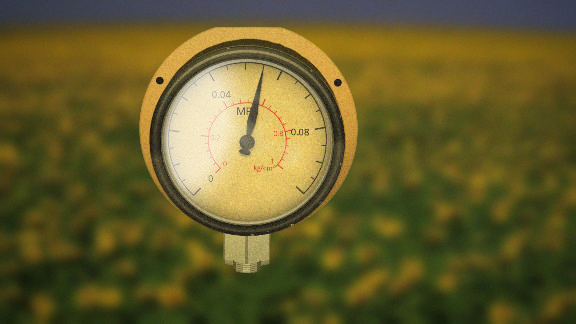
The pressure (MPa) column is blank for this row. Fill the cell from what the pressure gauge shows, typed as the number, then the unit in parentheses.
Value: 0.055 (MPa)
